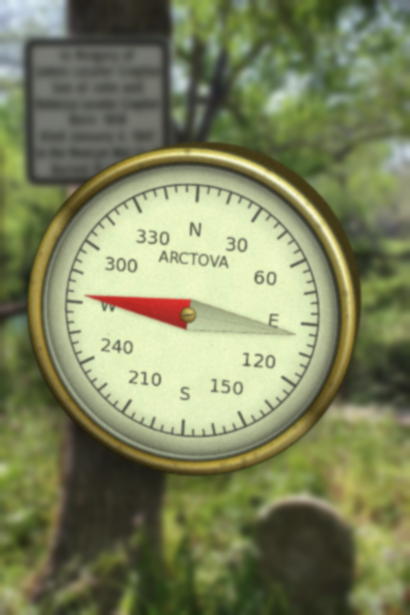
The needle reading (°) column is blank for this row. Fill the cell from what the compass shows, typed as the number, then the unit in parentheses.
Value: 275 (°)
